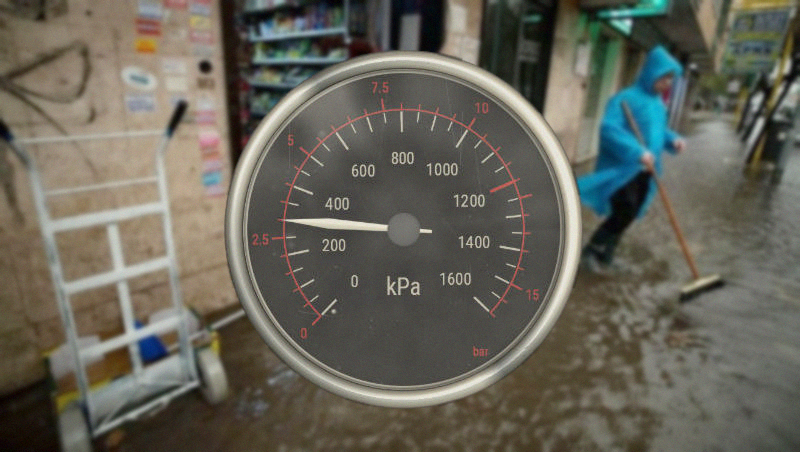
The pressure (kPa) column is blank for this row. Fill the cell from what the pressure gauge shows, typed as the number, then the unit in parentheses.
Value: 300 (kPa)
